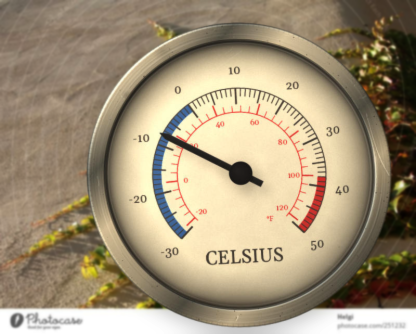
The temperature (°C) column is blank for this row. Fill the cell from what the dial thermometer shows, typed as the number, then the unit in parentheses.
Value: -8 (°C)
